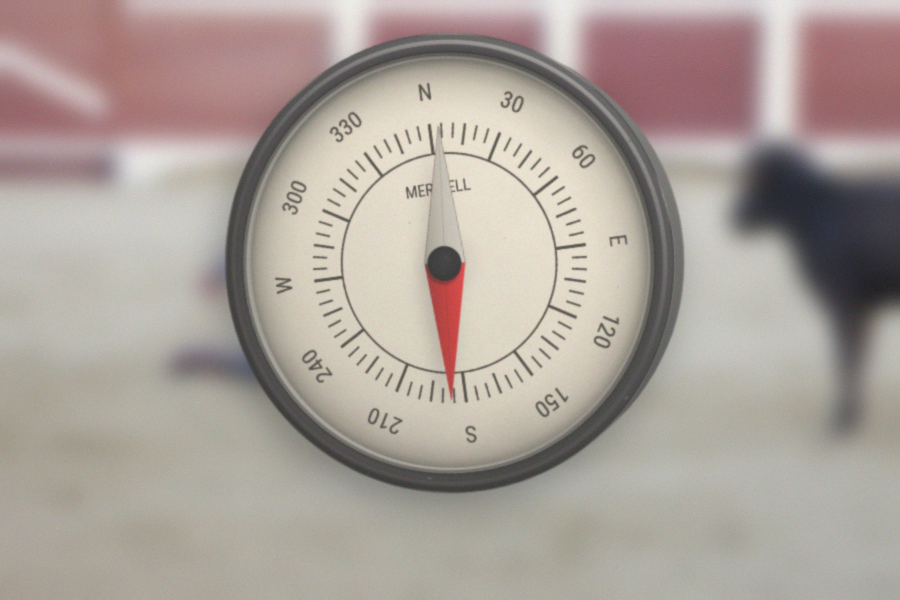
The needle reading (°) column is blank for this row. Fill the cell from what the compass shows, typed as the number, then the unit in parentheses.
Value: 185 (°)
